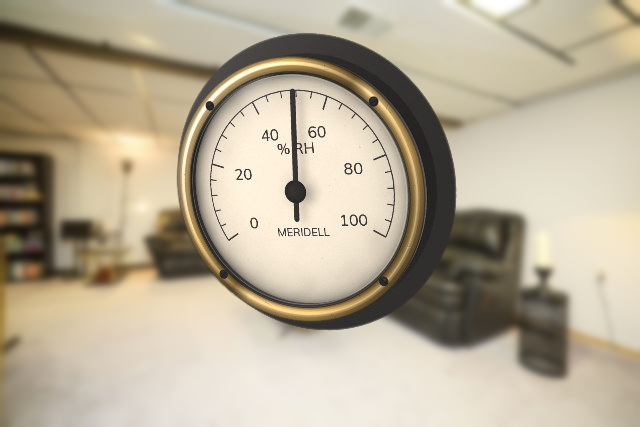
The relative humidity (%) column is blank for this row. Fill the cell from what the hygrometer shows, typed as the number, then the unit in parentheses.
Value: 52 (%)
